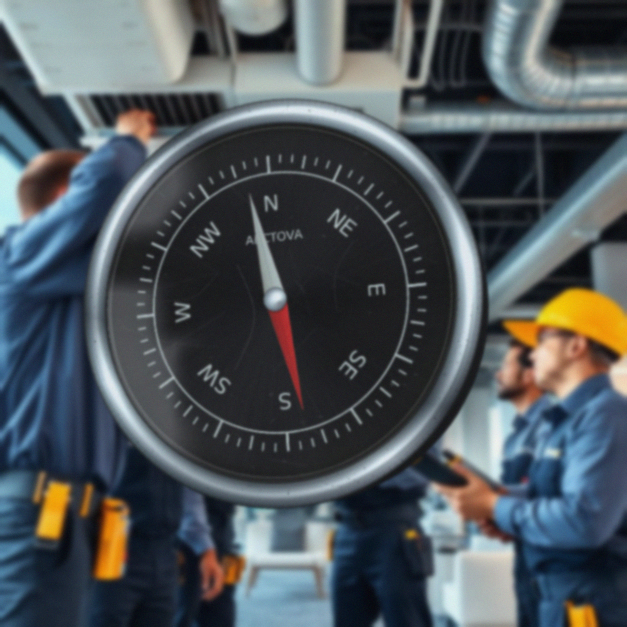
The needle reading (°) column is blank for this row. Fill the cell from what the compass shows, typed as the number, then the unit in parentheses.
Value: 170 (°)
